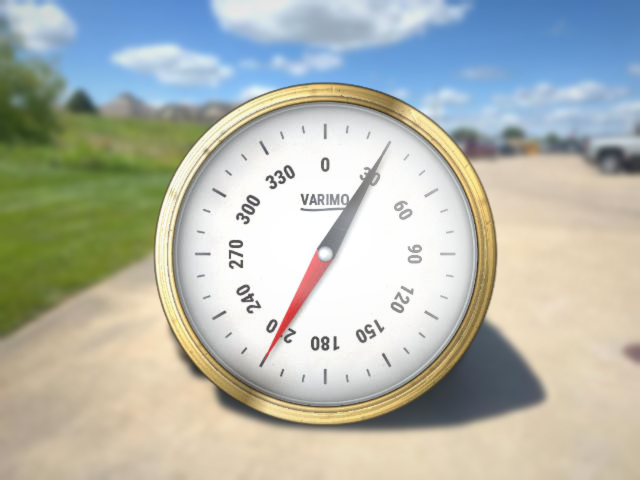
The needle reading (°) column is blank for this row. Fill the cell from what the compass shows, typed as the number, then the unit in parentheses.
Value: 210 (°)
